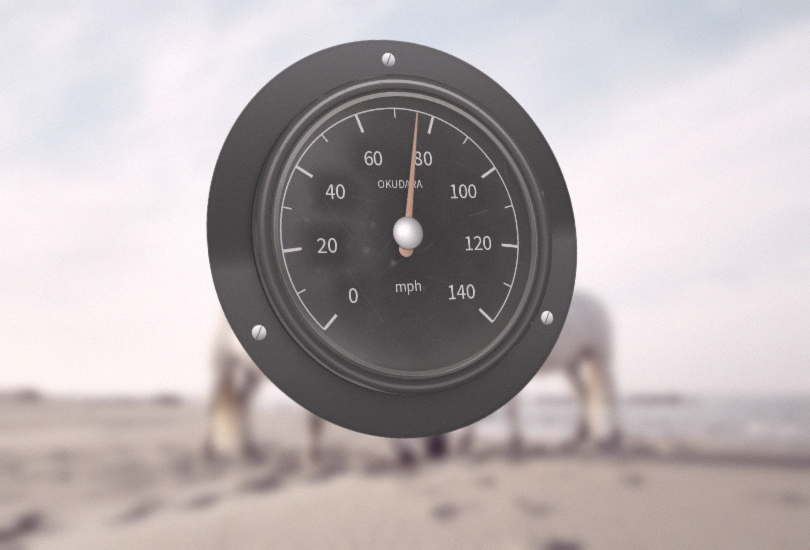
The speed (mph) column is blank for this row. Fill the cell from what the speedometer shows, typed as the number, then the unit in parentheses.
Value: 75 (mph)
